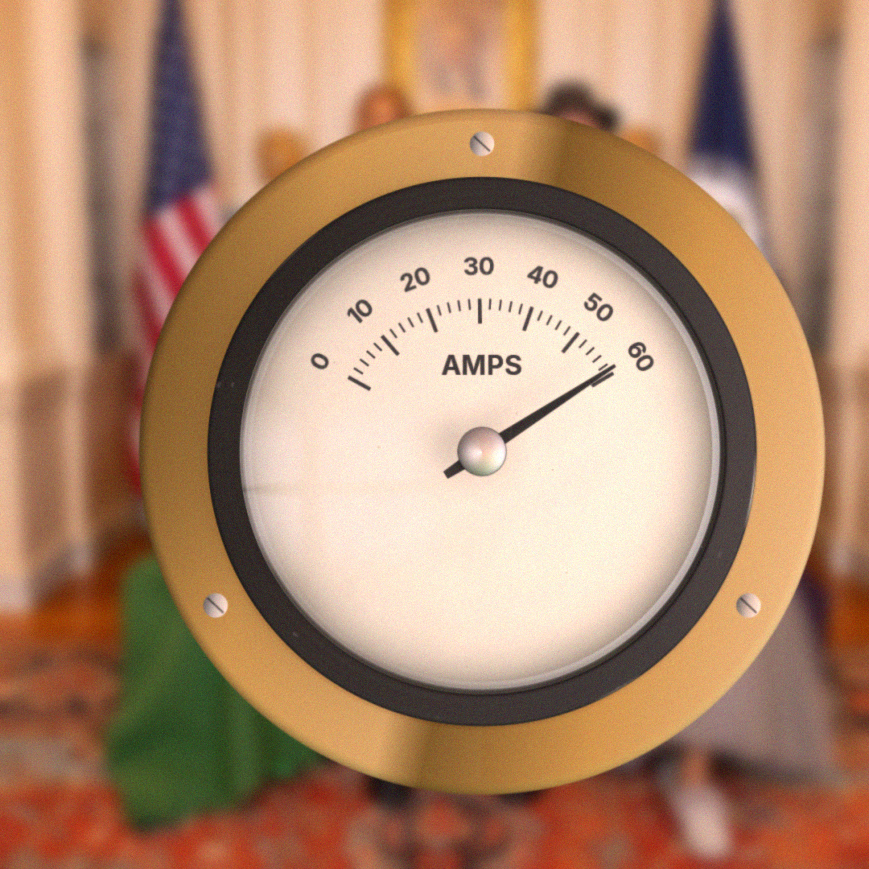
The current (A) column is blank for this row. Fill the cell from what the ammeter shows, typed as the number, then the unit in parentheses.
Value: 59 (A)
